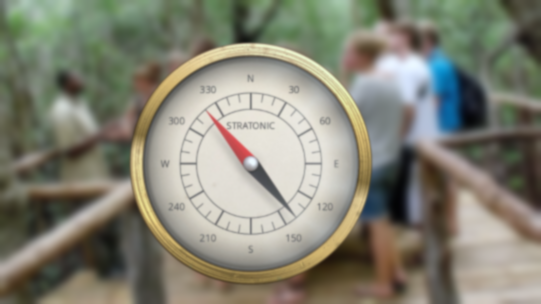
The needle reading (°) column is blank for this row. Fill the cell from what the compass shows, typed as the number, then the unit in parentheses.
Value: 320 (°)
